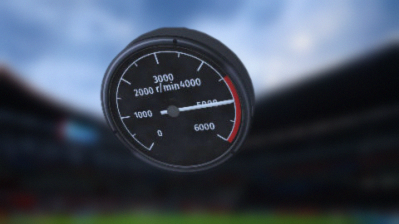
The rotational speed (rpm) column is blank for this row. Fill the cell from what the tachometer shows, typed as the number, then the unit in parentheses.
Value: 5000 (rpm)
